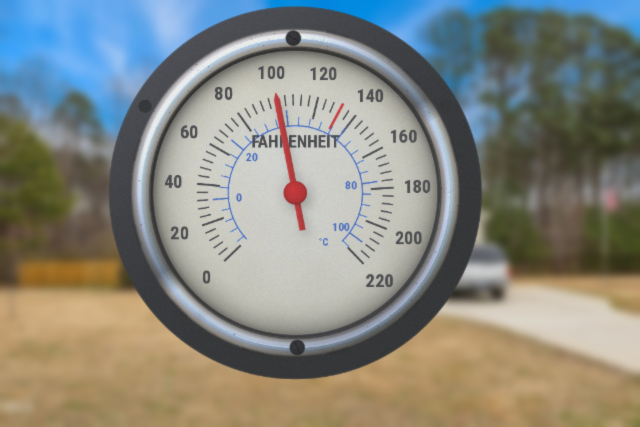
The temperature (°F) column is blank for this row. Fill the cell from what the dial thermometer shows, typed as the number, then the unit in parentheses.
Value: 100 (°F)
